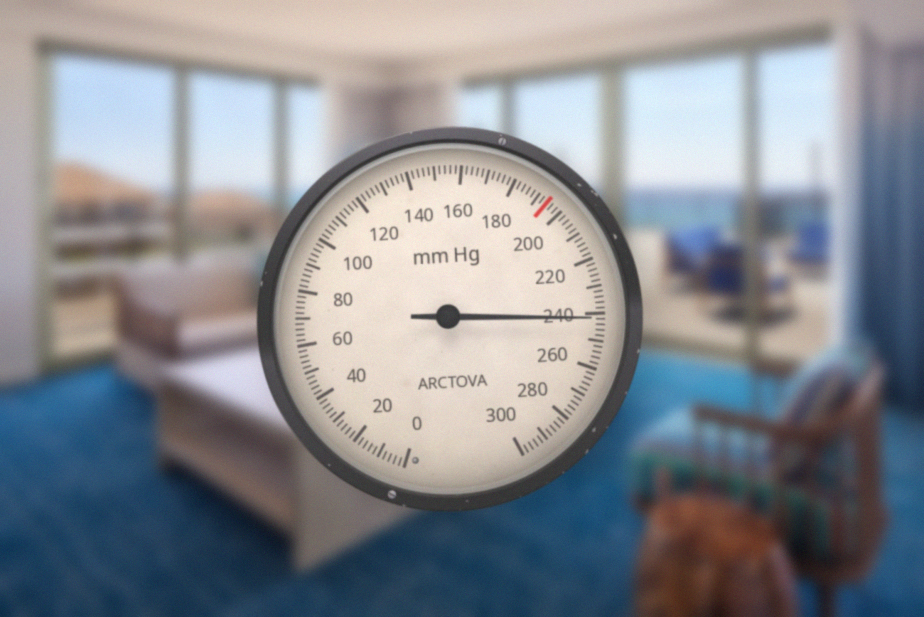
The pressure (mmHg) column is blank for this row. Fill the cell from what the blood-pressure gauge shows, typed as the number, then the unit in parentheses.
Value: 242 (mmHg)
